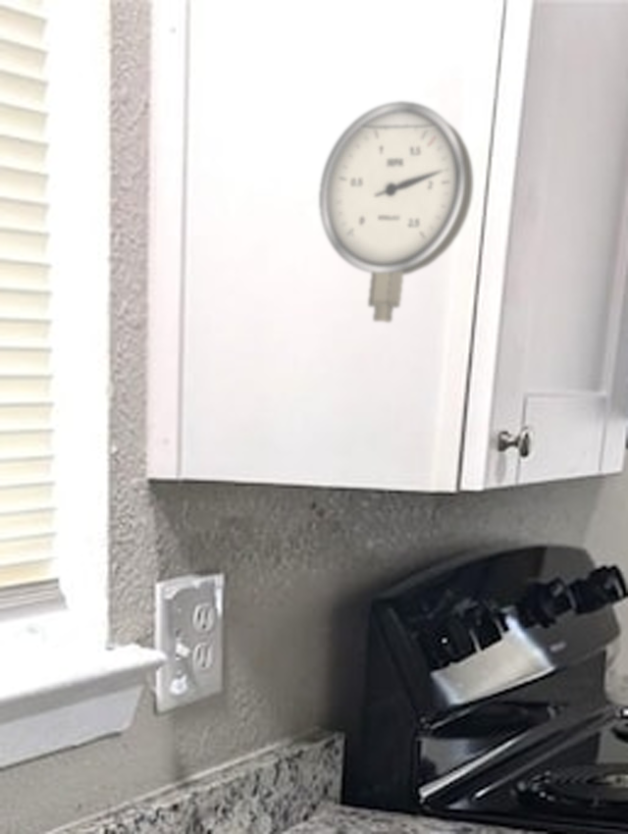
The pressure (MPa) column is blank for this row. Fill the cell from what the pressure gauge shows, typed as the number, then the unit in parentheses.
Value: 1.9 (MPa)
